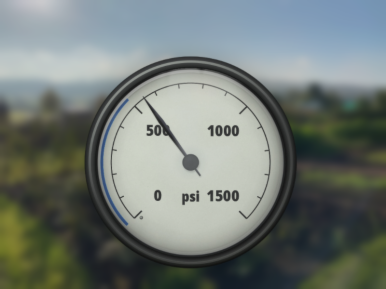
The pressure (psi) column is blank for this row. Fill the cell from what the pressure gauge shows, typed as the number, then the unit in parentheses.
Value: 550 (psi)
